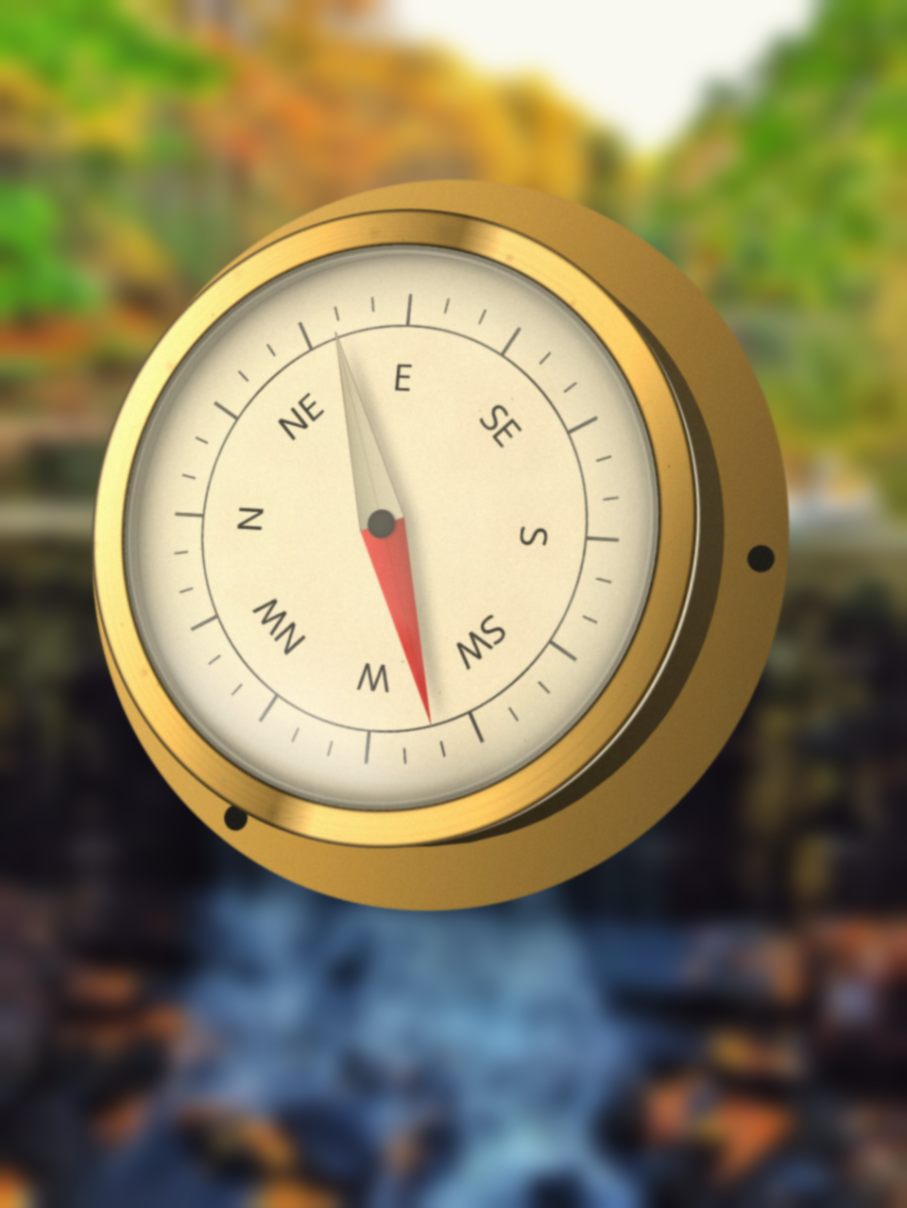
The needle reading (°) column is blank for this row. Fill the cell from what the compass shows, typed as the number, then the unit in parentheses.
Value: 250 (°)
